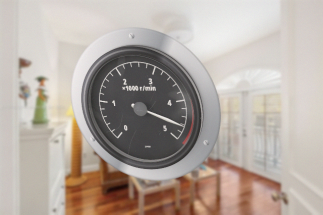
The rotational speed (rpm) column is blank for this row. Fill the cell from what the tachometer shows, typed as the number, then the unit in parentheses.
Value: 4600 (rpm)
